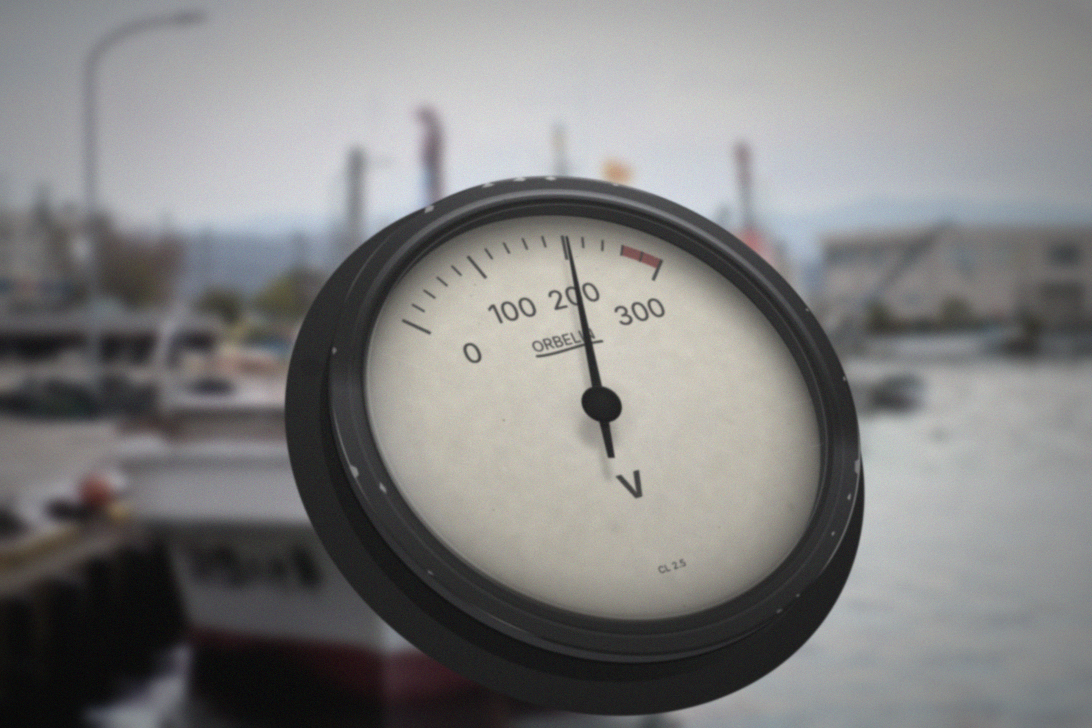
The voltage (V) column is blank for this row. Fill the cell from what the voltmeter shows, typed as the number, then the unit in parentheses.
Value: 200 (V)
